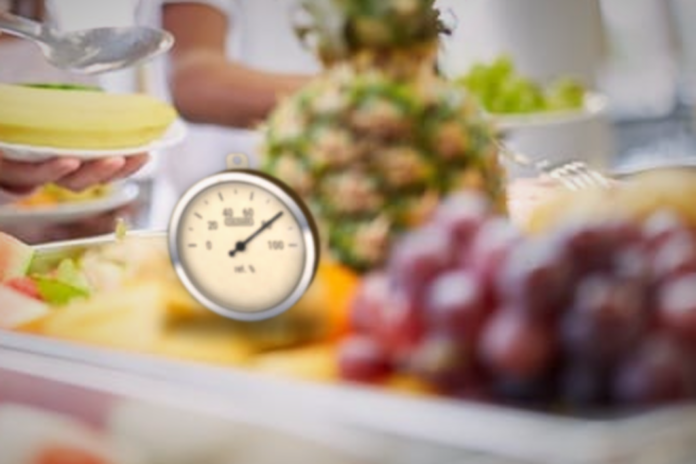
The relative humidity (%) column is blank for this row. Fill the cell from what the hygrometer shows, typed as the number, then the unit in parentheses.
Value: 80 (%)
